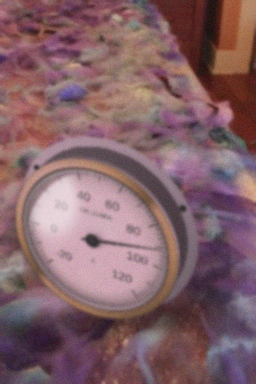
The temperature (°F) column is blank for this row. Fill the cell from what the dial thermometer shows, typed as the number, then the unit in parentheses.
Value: 90 (°F)
